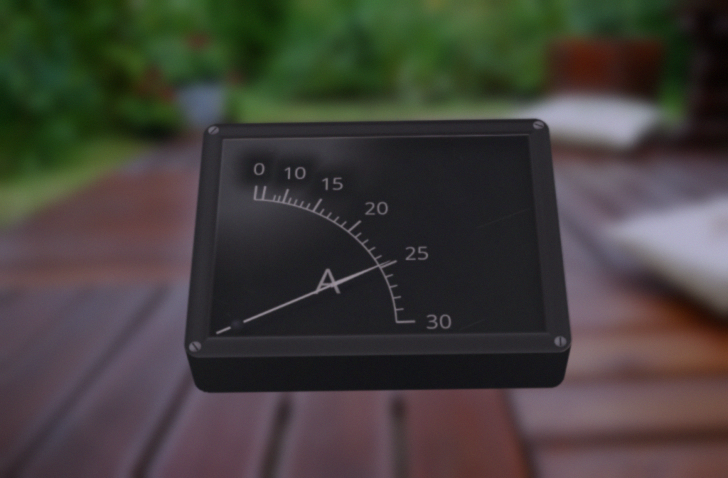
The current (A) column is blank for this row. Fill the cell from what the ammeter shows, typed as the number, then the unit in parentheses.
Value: 25 (A)
